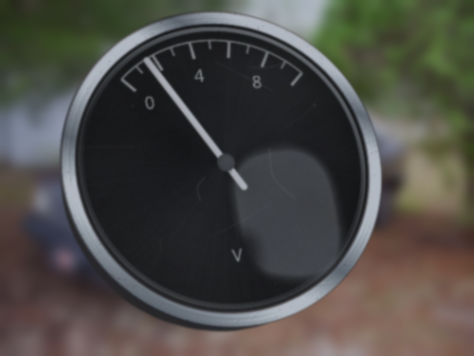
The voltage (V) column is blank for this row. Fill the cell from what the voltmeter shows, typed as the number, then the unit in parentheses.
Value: 1.5 (V)
